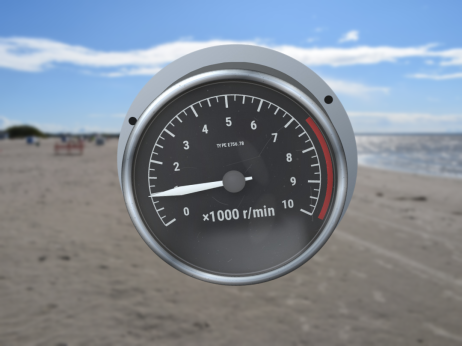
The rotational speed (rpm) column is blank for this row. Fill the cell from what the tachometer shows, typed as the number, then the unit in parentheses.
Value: 1000 (rpm)
